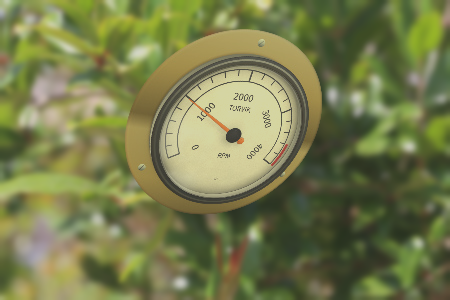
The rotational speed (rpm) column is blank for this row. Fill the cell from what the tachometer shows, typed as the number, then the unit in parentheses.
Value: 1000 (rpm)
